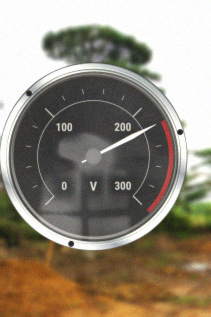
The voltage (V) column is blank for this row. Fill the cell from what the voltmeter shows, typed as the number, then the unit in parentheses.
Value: 220 (V)
